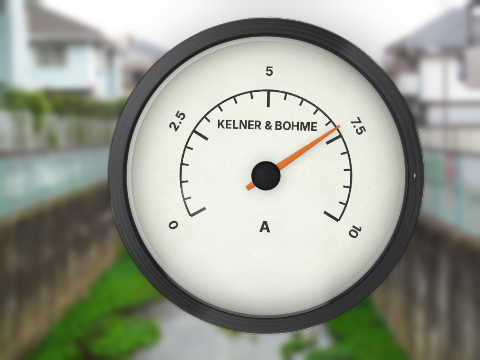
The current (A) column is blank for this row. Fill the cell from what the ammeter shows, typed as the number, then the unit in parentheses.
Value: 7.25 (A)
